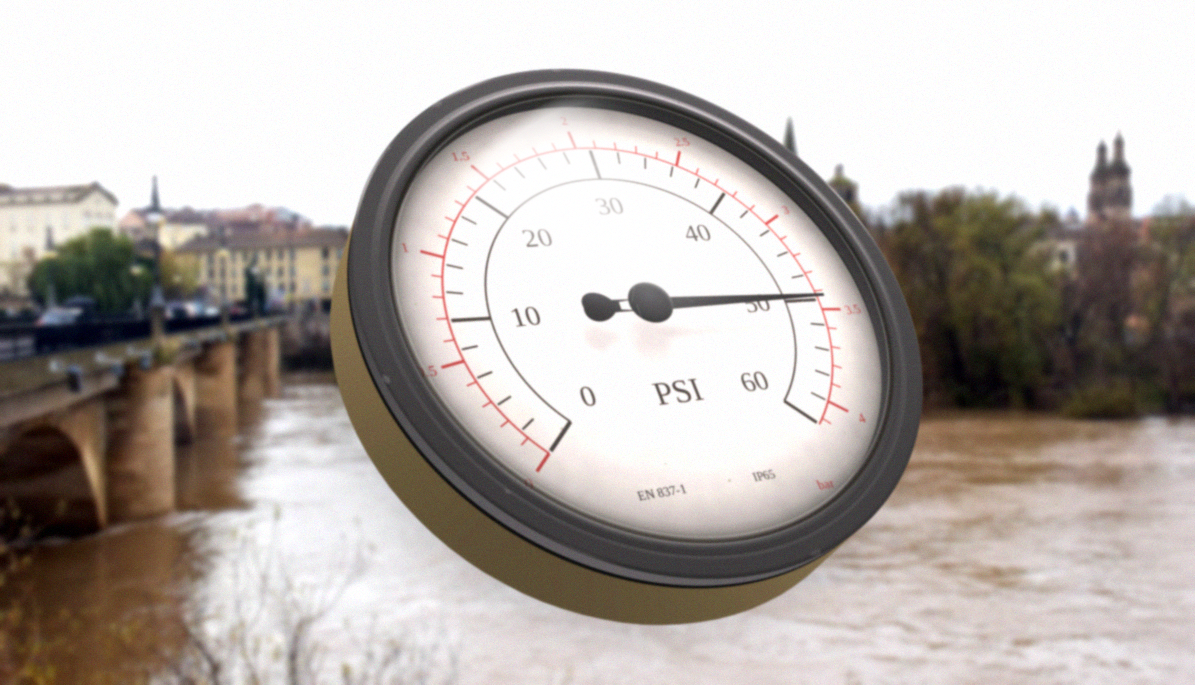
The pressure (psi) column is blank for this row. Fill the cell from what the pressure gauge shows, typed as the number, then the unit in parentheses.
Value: 50 (psi)
